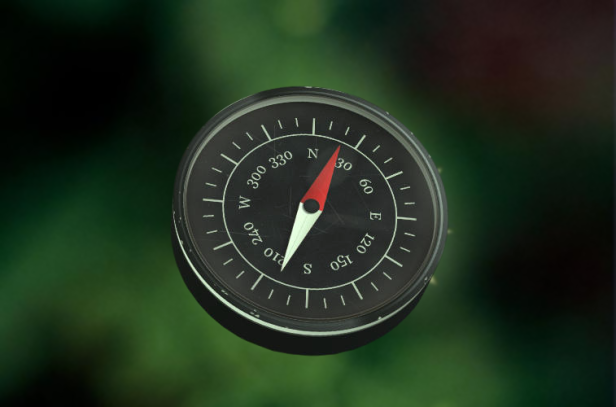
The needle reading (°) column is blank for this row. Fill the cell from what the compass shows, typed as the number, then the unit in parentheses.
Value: 20 (°)
